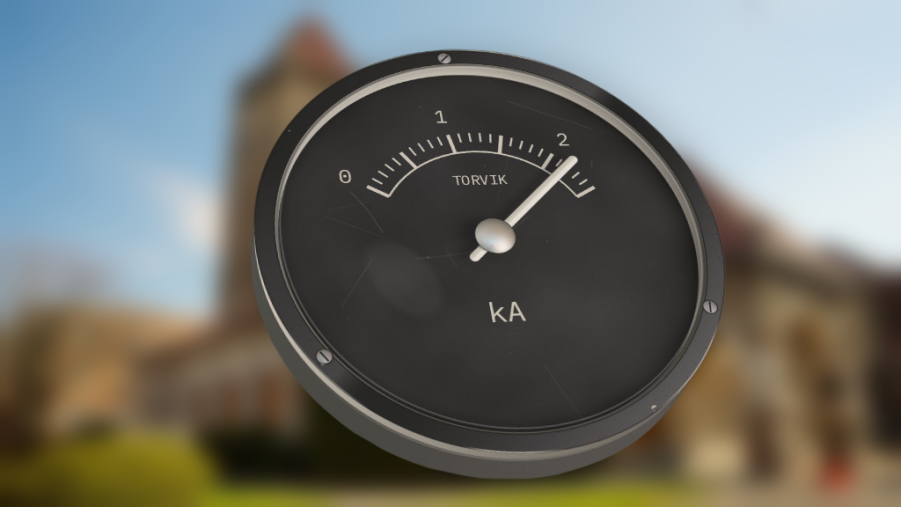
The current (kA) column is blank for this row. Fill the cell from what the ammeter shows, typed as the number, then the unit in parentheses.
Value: 2.2 (kA)
